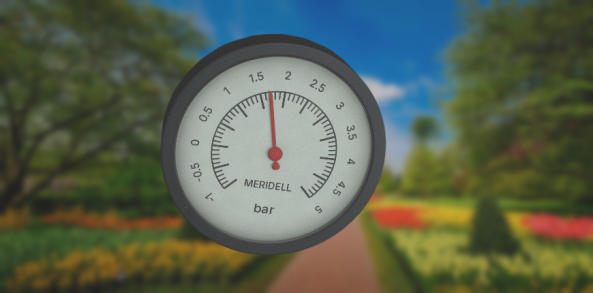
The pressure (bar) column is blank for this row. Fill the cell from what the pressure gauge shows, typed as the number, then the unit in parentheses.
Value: 1.7 (bar)
